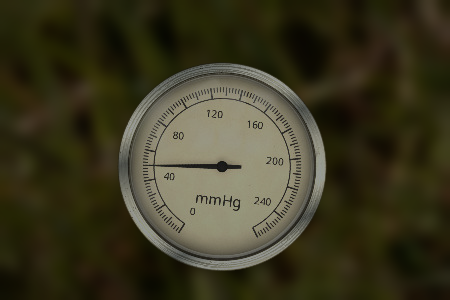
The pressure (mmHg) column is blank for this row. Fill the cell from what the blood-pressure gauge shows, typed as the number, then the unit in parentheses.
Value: 50 (mmHg)
